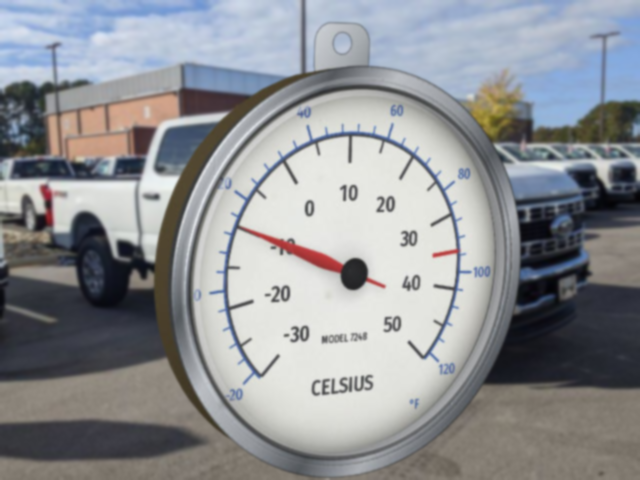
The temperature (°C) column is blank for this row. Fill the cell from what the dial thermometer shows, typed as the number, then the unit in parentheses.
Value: -10 (°C)
